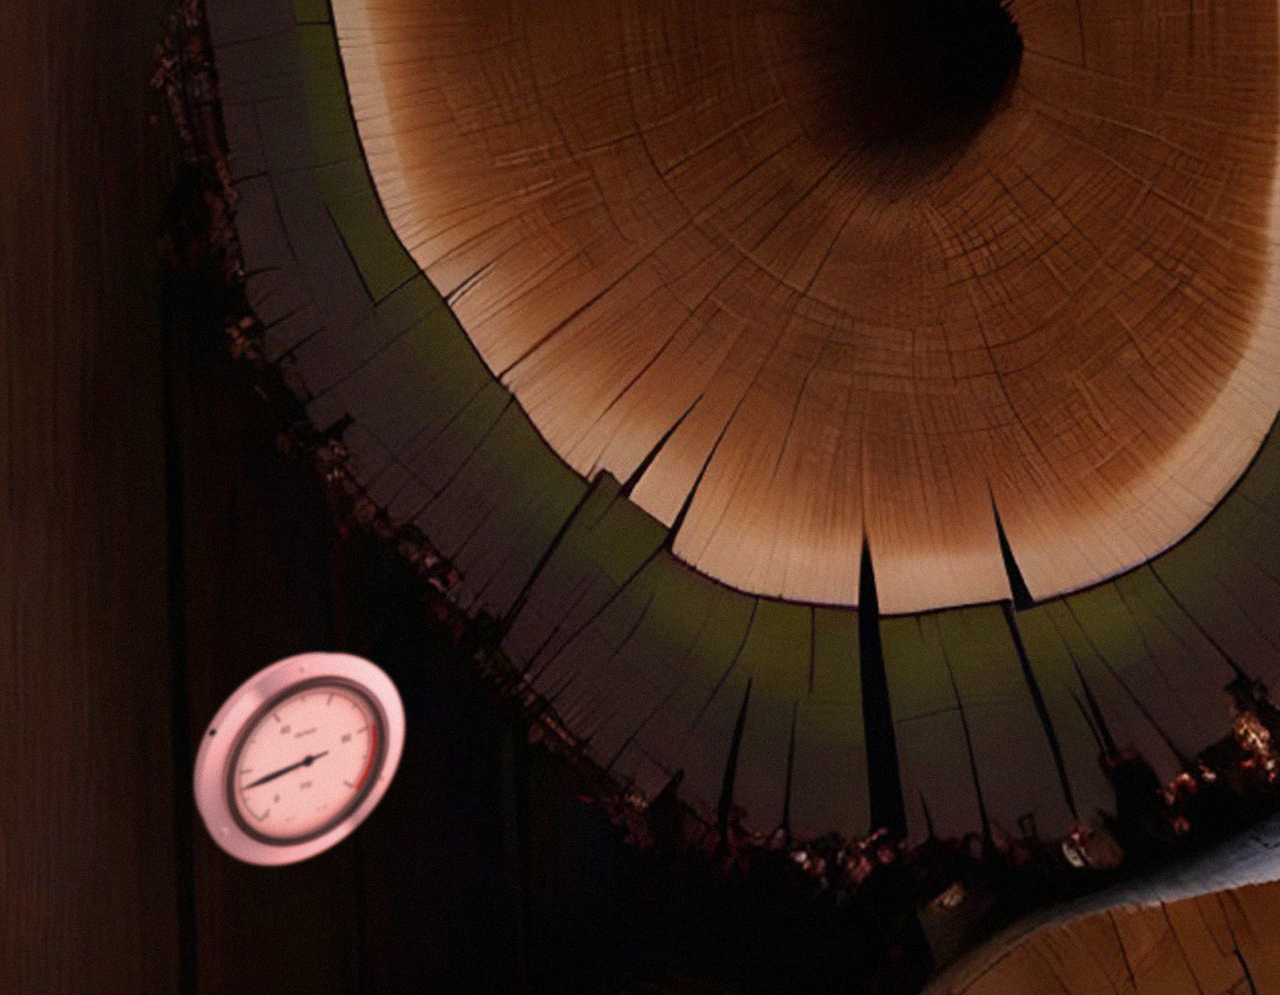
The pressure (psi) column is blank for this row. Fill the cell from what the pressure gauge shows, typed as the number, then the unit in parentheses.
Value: 15 (psi)
